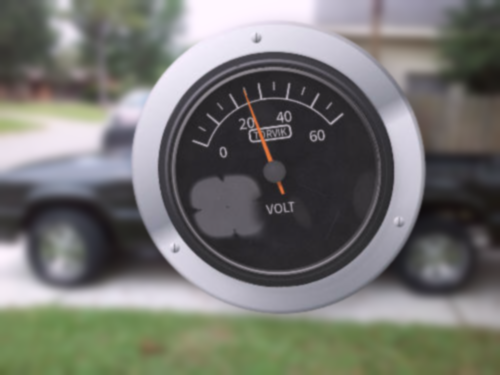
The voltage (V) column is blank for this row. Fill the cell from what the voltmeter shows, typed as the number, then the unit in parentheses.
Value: 25 (V)
